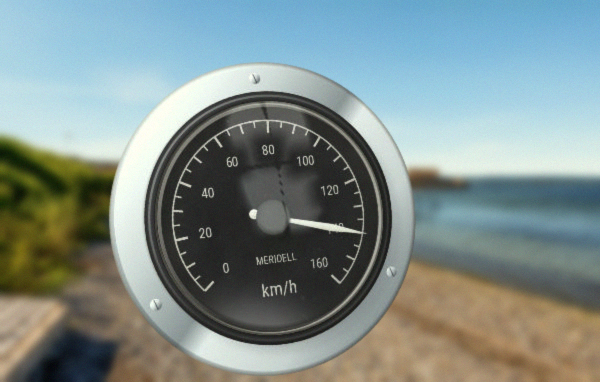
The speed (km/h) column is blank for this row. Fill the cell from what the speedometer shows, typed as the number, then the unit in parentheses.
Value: 140 (km/h)
